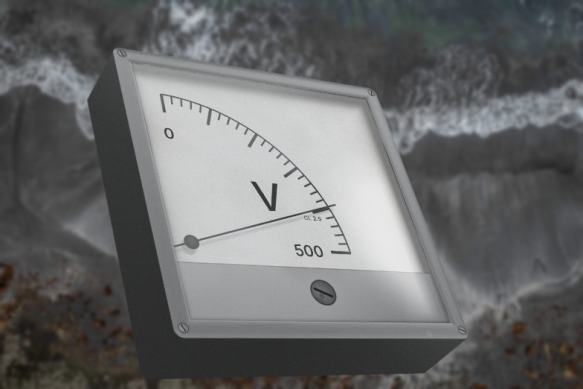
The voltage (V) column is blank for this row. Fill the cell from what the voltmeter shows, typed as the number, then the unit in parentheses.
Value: 400 (V)
